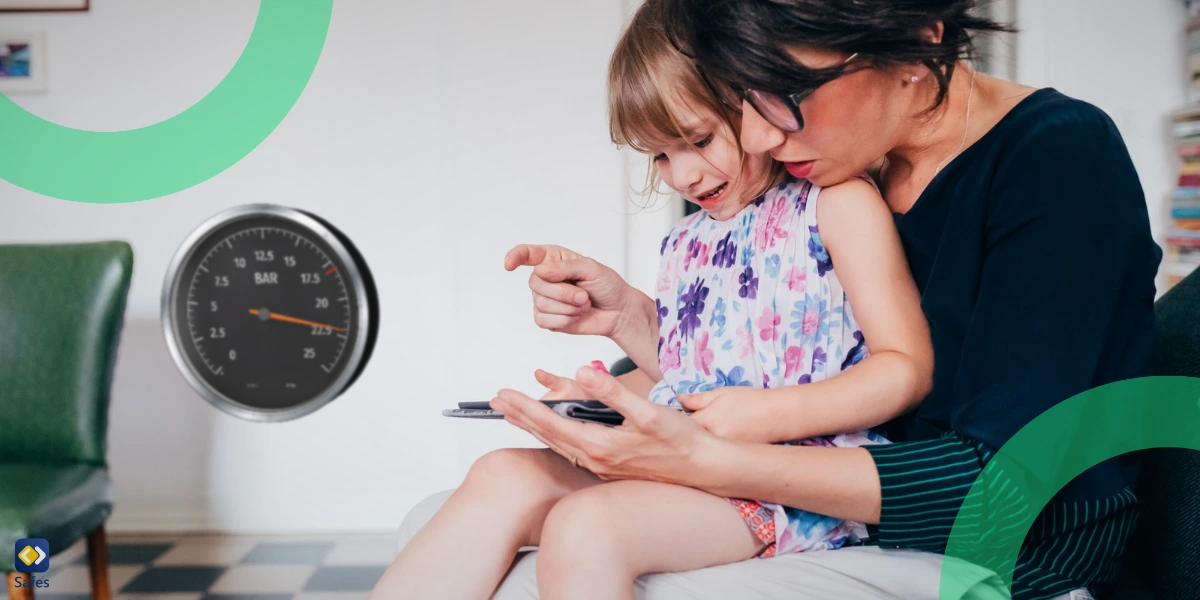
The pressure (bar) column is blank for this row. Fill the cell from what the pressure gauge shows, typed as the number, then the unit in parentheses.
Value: 22 (bar)
